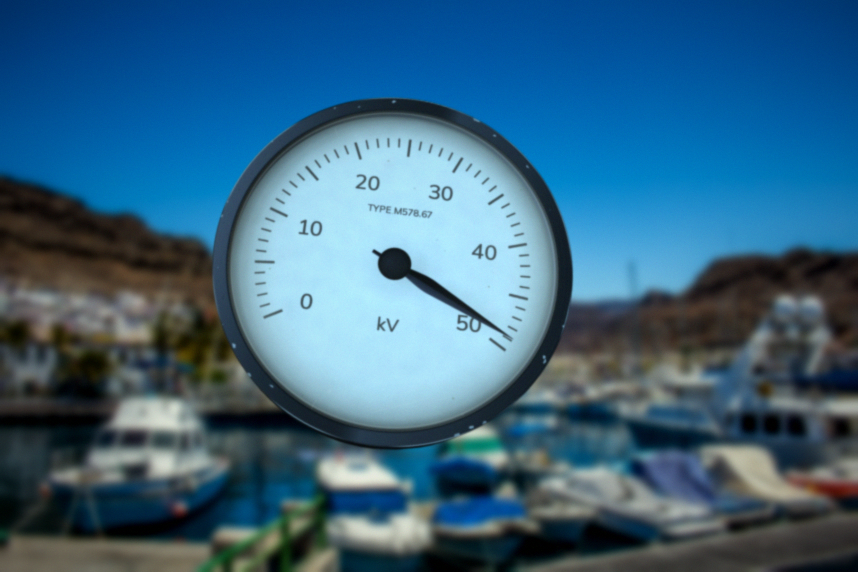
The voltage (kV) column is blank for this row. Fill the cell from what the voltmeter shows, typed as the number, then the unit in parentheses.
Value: 49 (kV)
